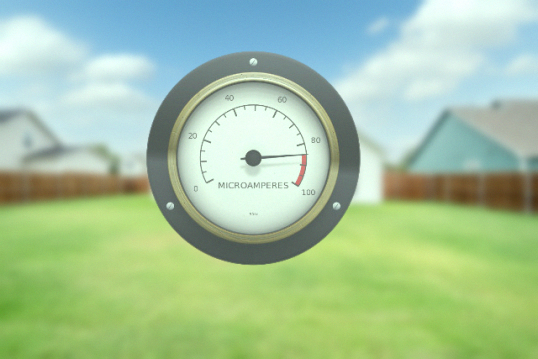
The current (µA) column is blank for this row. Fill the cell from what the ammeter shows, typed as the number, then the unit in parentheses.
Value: 85 (µA)
